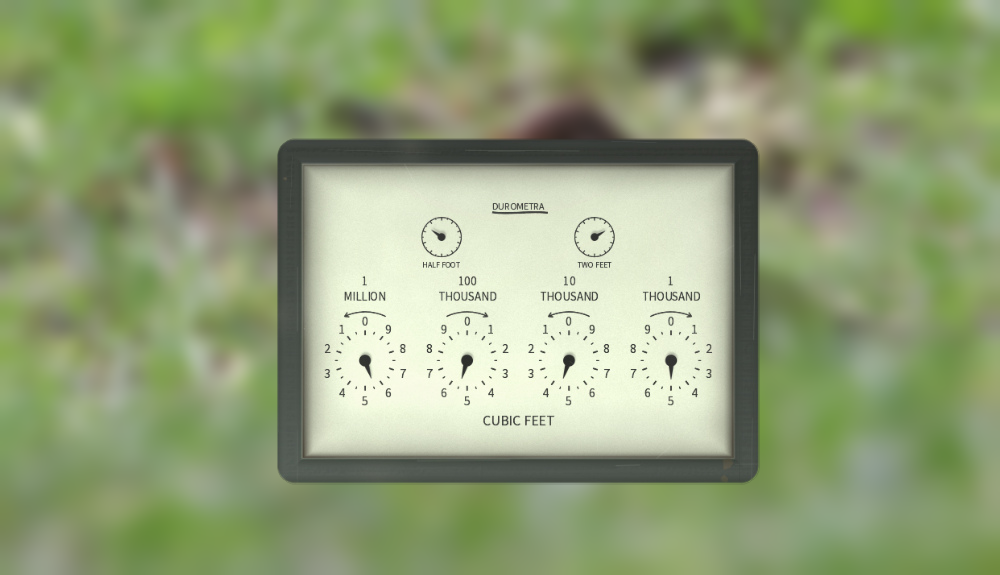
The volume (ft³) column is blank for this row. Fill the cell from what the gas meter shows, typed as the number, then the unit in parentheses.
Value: 554500 (ft³)
